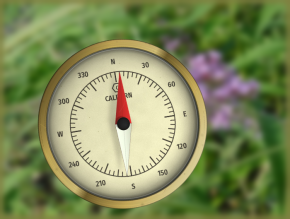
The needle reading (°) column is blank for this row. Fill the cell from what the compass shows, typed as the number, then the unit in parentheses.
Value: 5 (°)
